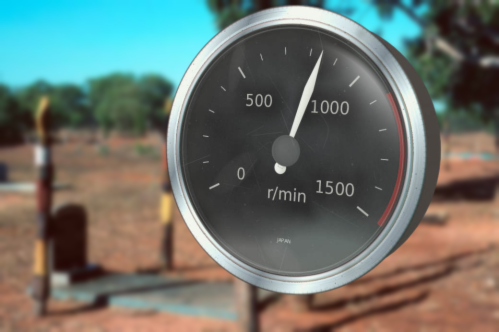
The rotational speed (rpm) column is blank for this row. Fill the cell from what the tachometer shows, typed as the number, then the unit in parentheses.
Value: 850 (rpm)
